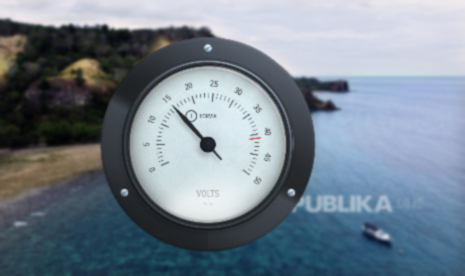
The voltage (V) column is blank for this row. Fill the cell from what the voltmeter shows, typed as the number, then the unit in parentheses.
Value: 15 (V)
